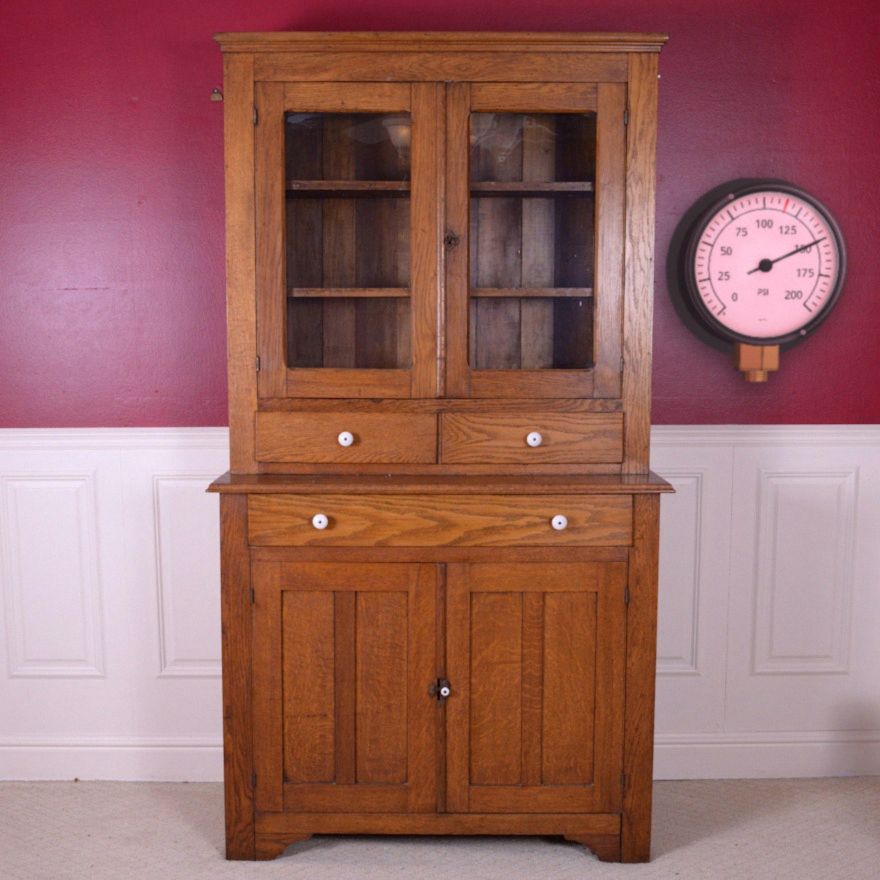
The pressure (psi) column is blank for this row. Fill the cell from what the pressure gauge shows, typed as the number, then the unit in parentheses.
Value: 150 (psi)
